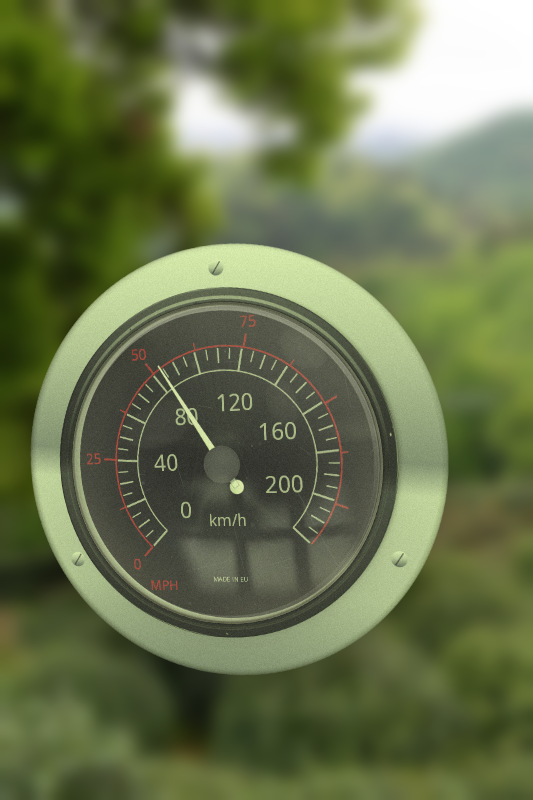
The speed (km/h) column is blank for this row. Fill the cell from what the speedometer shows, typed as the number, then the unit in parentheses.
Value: 85 (km/h)
